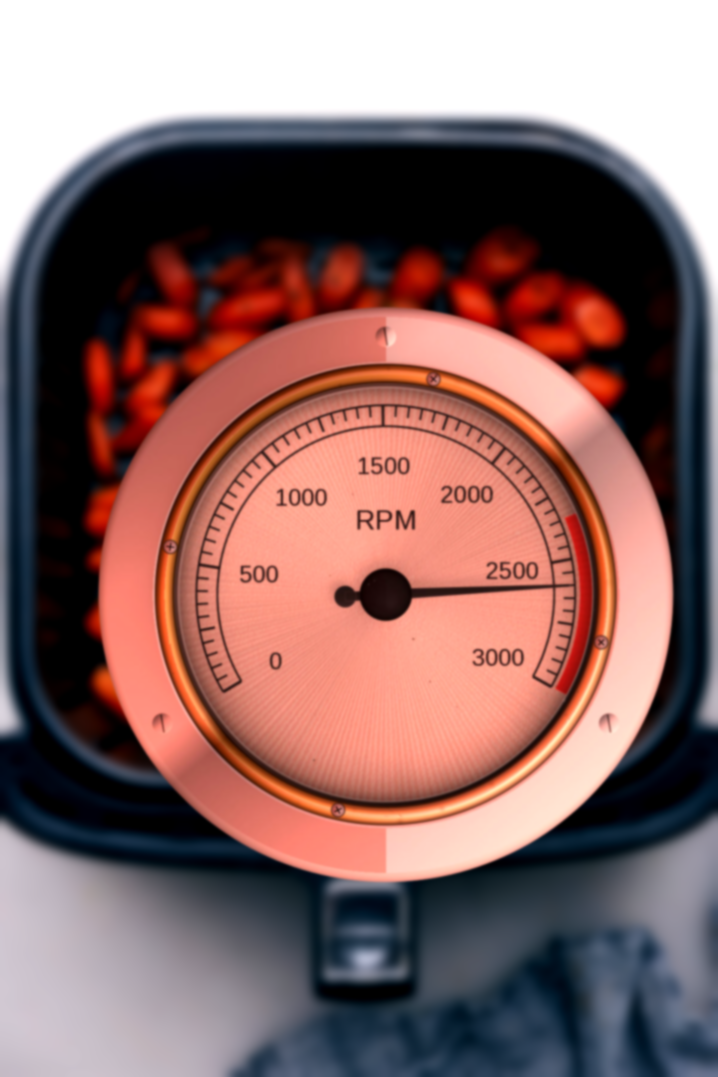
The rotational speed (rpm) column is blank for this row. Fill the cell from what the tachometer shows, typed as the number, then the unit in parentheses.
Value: 2600 (rpm)
